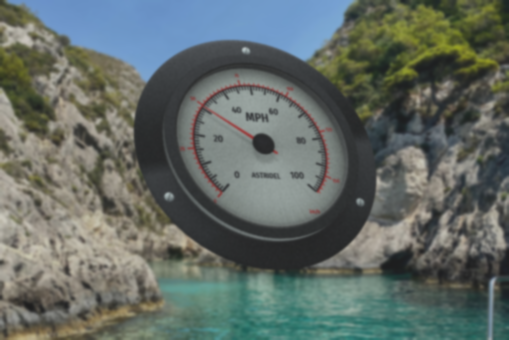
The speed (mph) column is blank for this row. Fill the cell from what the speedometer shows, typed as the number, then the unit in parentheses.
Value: 30 (mph)
